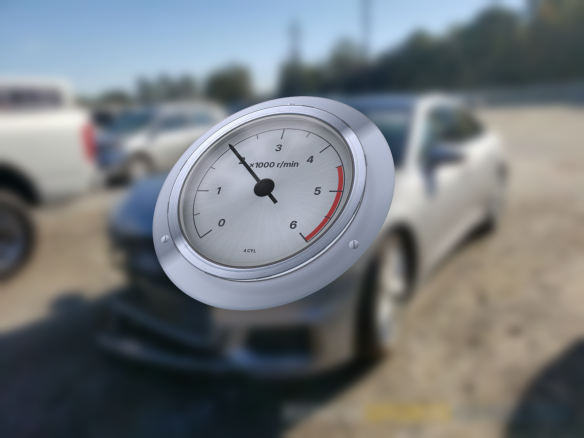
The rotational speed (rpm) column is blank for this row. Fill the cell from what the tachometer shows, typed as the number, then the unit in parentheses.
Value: 2000 (rpm)
